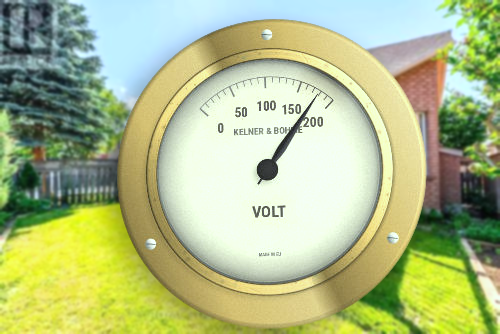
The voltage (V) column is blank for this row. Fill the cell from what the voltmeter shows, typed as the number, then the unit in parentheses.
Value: 180 (V)
